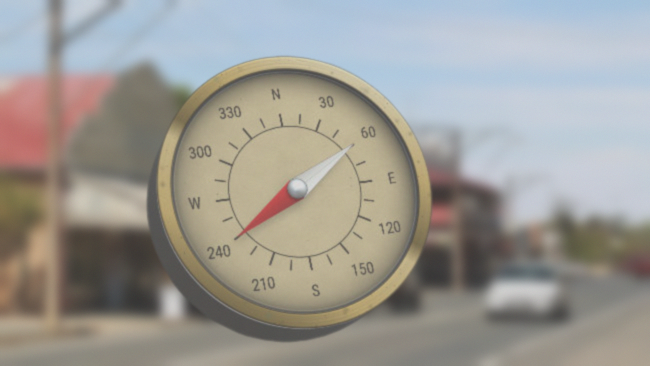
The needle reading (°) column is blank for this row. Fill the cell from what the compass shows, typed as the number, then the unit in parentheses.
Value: 240 (°)
